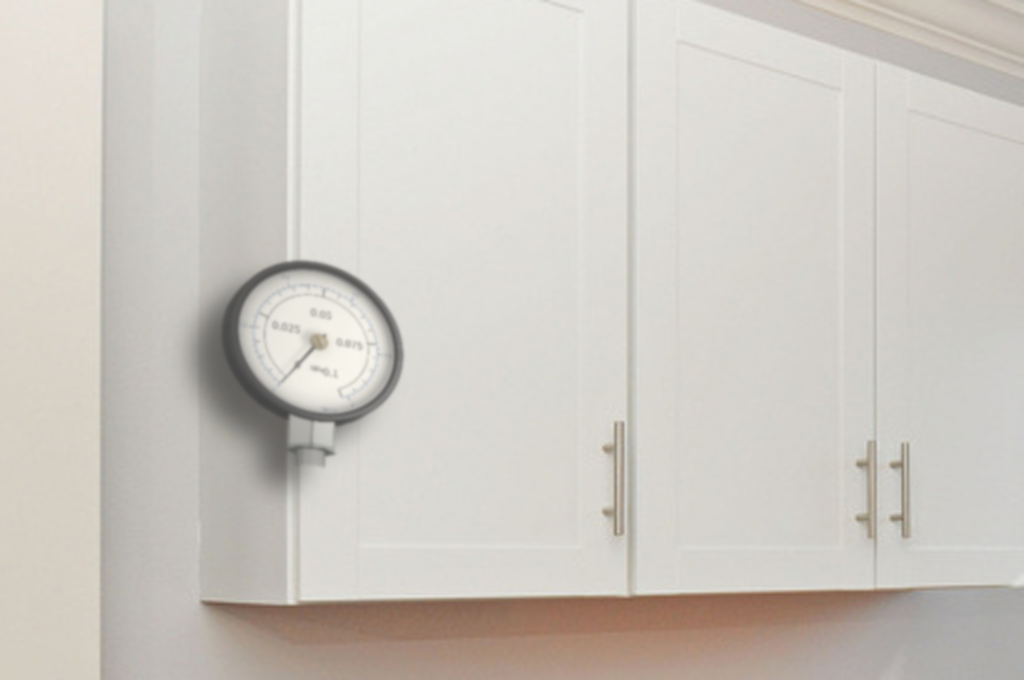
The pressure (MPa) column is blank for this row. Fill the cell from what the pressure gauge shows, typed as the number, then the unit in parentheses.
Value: 0 (MPa)
